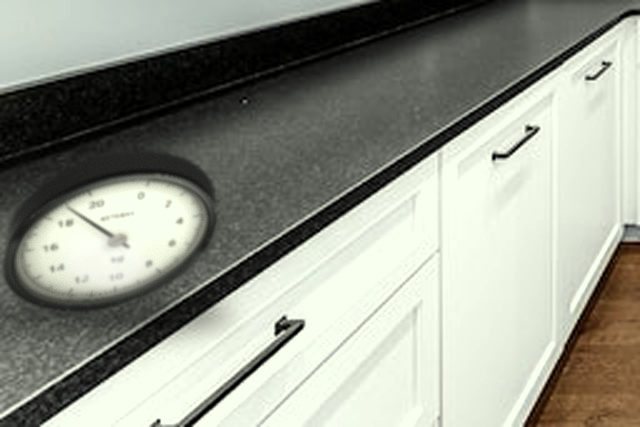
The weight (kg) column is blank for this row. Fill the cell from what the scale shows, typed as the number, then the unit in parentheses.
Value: 19 (kg)
